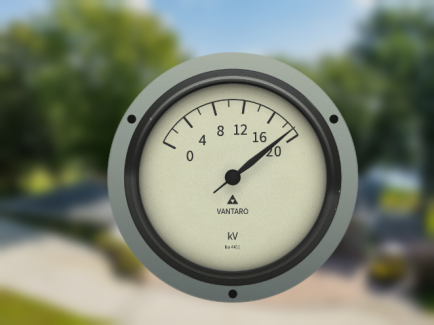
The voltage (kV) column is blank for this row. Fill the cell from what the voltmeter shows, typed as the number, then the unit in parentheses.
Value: 19 (kV)
